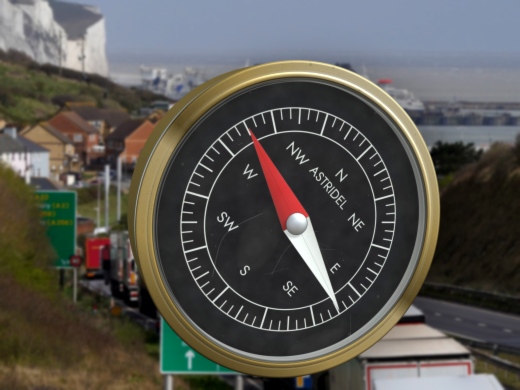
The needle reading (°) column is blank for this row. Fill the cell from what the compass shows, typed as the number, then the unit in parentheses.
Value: 285 (°)
